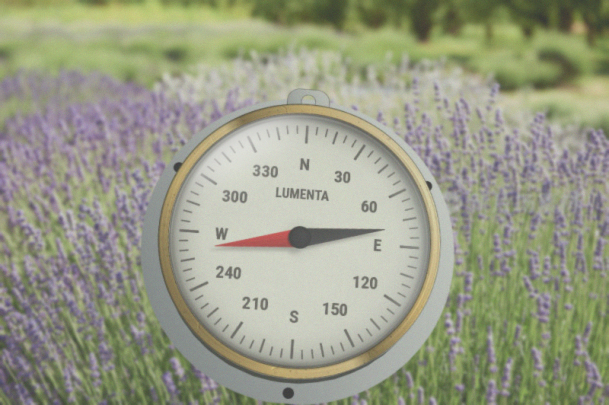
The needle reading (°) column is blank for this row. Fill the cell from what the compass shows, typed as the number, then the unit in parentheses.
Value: 260 (°)
